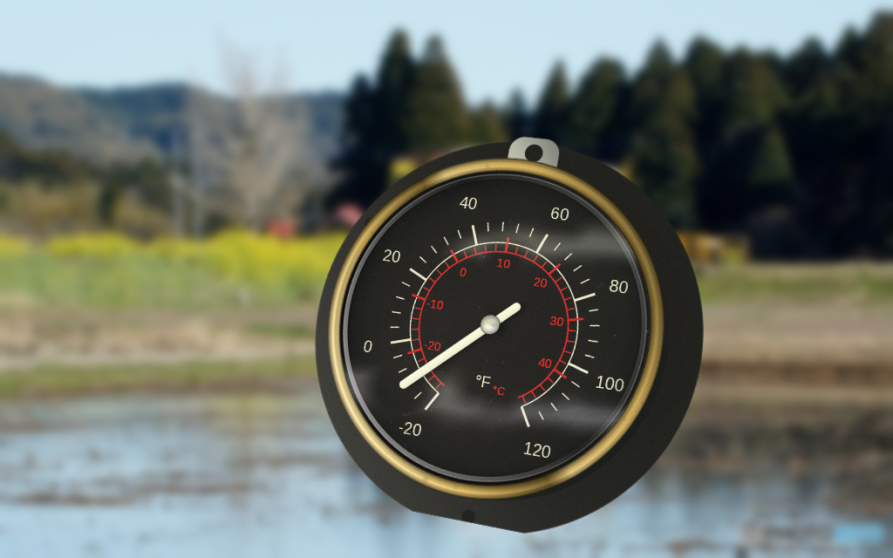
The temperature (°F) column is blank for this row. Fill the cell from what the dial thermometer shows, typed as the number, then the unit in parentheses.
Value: -12 (°F)
